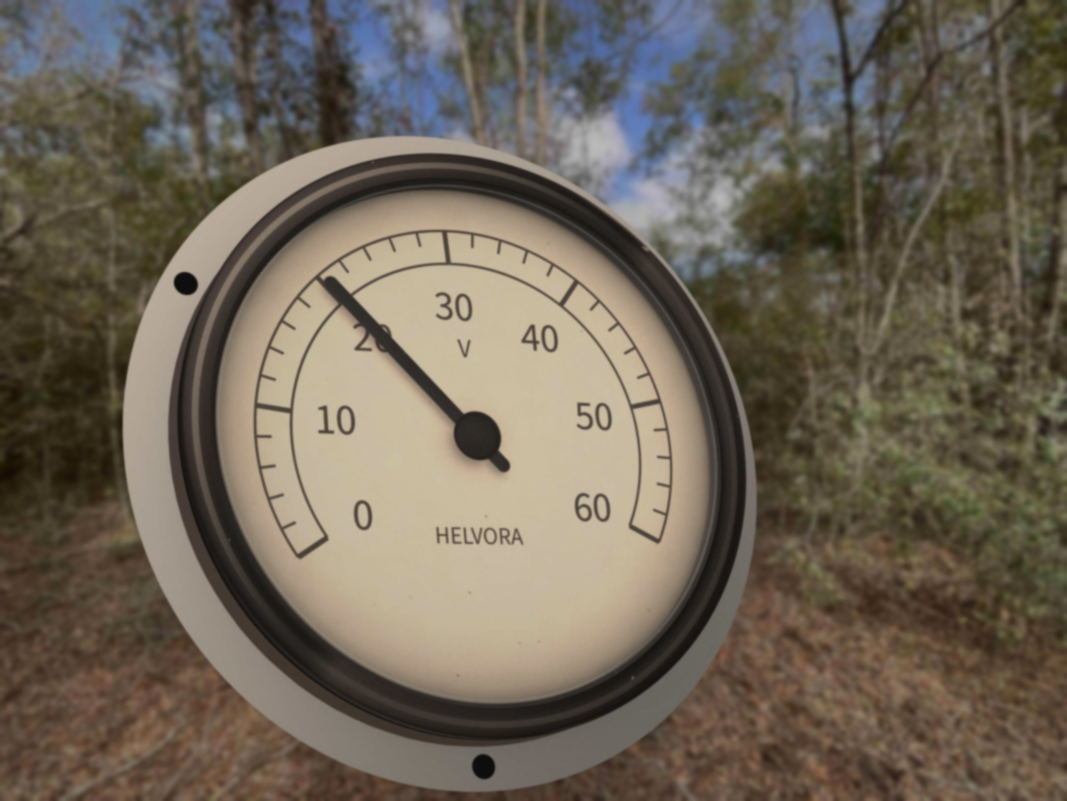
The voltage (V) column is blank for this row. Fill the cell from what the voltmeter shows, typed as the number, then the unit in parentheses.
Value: 20 (V)
